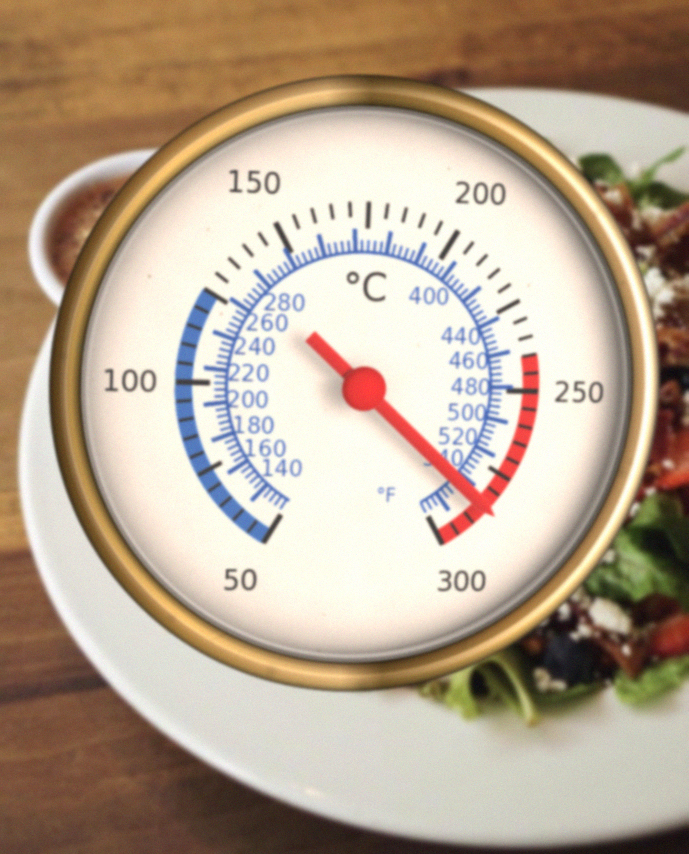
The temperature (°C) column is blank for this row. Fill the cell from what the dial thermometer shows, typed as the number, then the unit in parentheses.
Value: 285 (°C)
